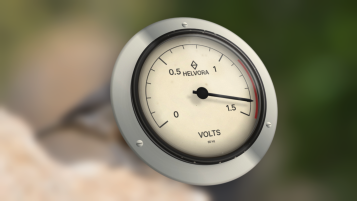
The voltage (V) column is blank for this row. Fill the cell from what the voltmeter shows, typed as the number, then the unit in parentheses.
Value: 1.4 (V)
